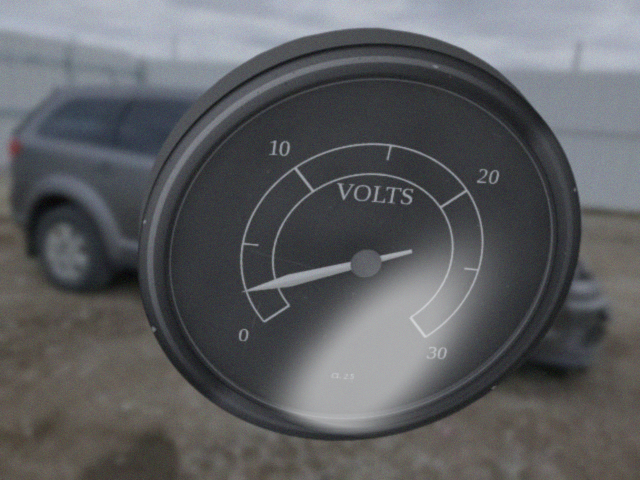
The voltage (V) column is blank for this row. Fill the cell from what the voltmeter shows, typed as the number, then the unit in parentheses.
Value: 2.5 (V)
